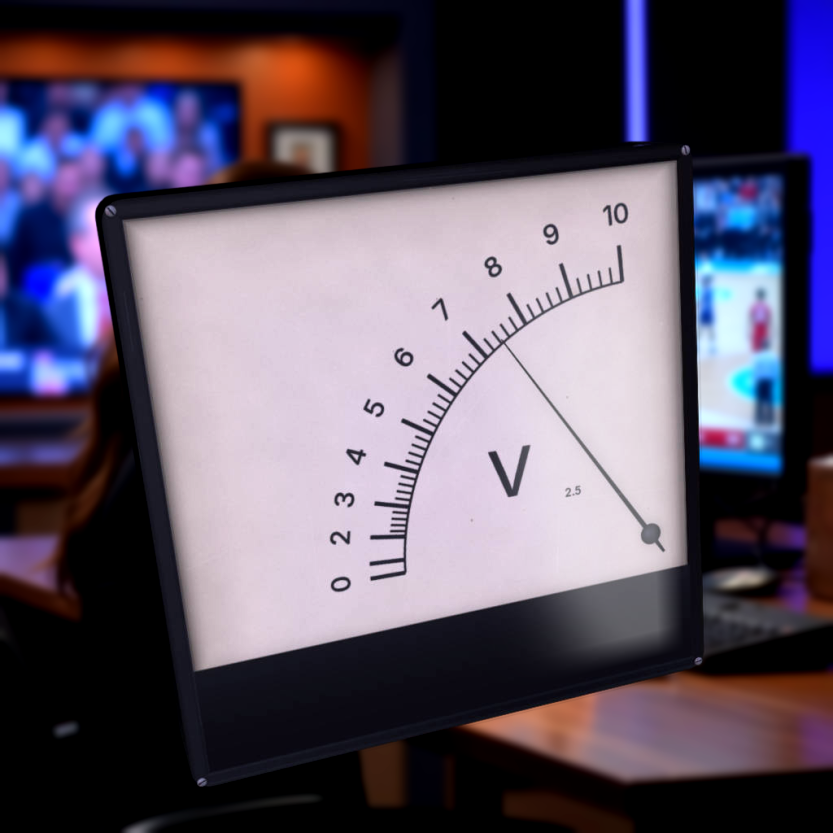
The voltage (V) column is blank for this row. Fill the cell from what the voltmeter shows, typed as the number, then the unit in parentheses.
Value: 7.4 (V)
